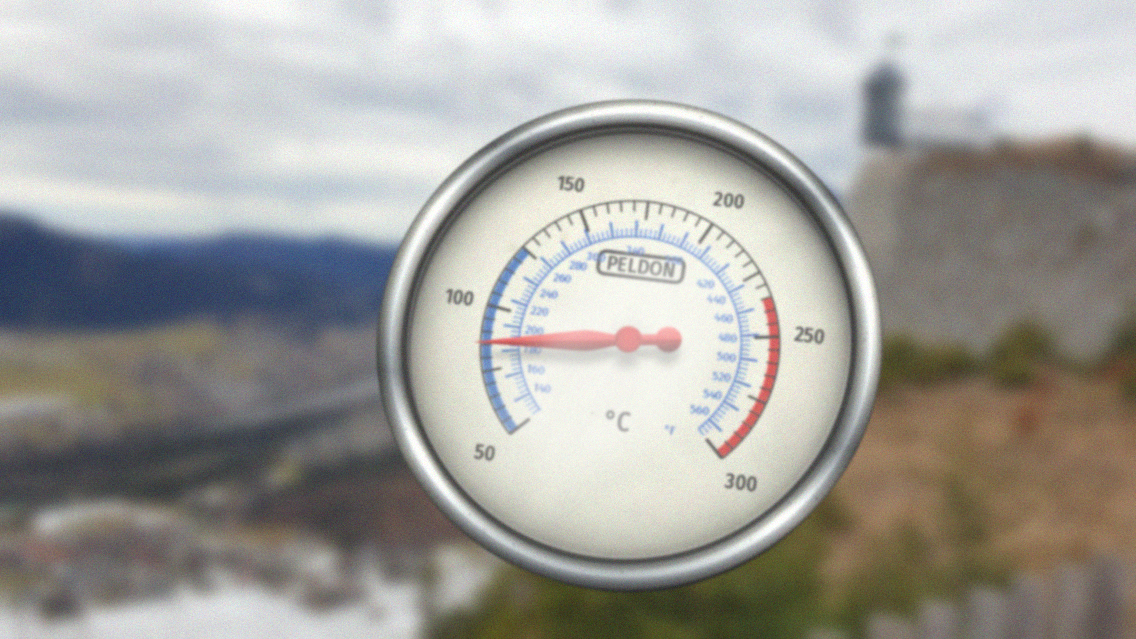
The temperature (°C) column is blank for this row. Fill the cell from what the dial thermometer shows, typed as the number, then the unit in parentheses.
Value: 85 (°C)
